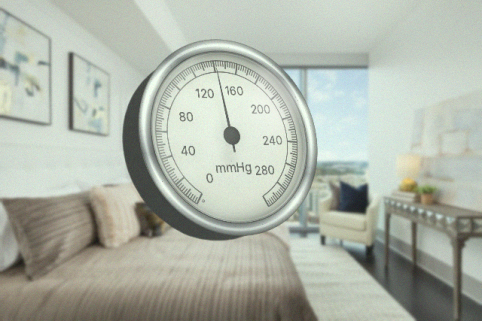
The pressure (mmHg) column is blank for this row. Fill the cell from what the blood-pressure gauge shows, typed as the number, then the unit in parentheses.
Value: 140 (mmHg)
